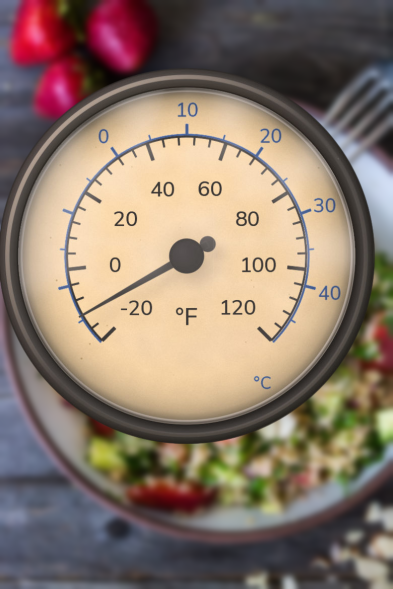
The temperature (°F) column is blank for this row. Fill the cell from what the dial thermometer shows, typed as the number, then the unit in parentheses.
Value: -12 (°F)
